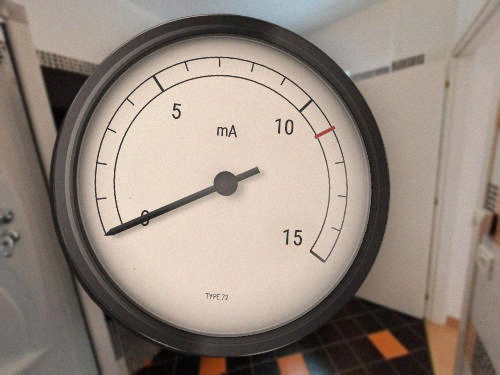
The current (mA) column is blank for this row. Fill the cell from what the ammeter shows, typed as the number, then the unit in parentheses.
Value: 0 (mA)
